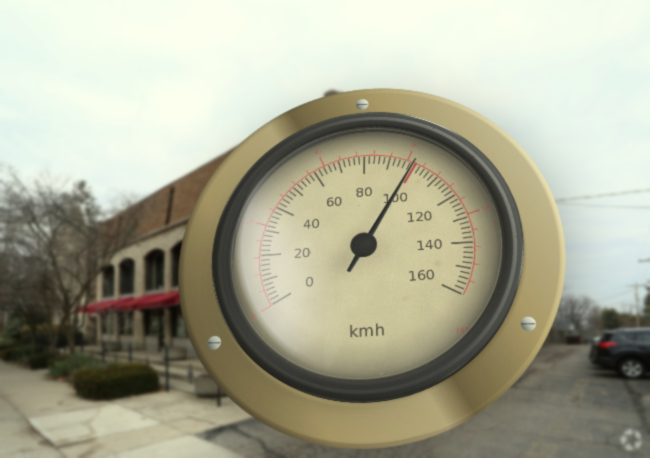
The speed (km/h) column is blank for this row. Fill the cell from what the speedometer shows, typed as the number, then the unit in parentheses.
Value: 100 (km/h)
